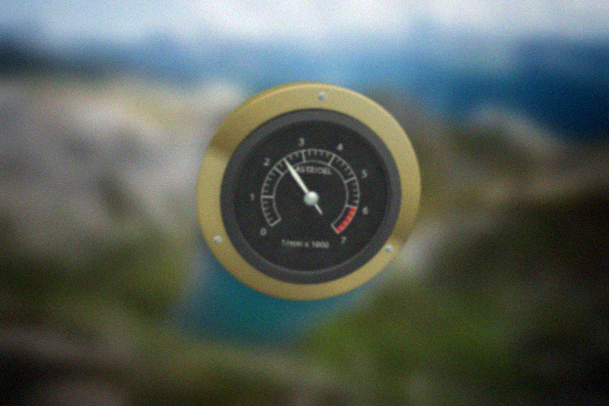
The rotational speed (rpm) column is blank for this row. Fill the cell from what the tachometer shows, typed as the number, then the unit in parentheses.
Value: 2400 (rpm)
